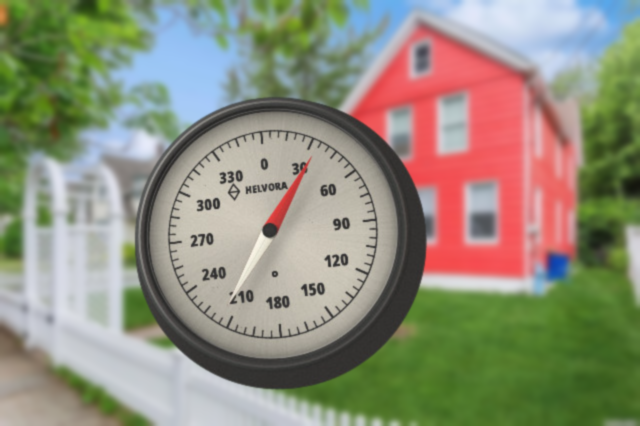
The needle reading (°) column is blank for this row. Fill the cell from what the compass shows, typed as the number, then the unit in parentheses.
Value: 35 (°)
